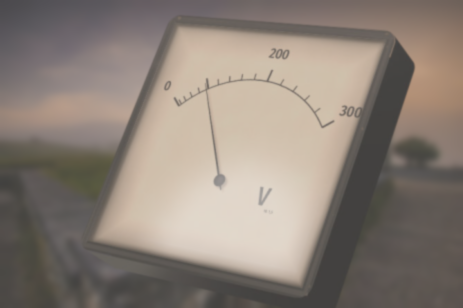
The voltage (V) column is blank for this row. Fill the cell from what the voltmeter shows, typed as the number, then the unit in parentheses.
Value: 100 (V)
